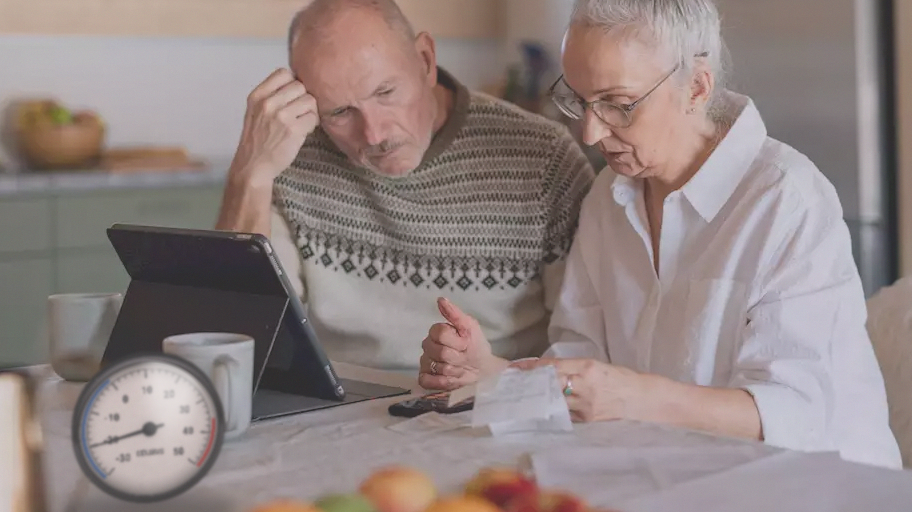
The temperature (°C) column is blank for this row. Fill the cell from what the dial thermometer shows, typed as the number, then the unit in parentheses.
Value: -20 (°C)
